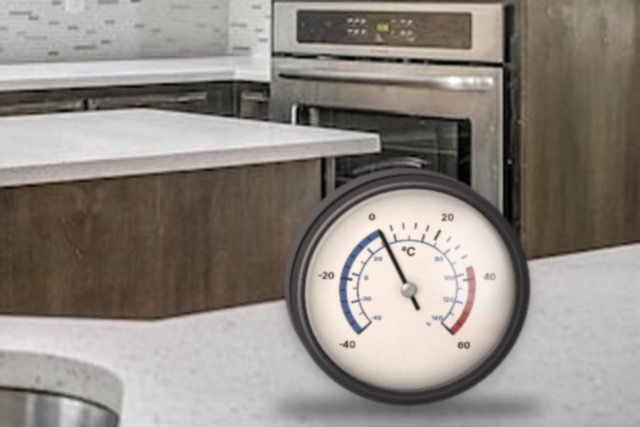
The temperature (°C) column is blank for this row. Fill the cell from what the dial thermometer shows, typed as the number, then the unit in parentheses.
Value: 0 (°C)
